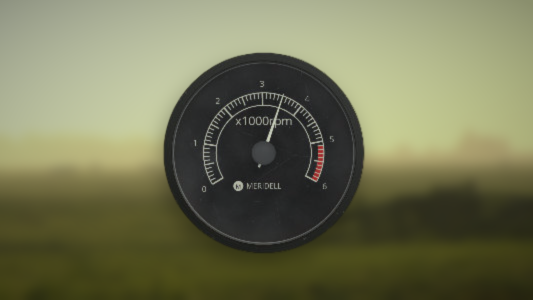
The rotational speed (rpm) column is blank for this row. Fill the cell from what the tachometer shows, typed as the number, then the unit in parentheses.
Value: 3500 (rpm)
